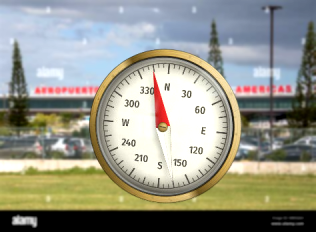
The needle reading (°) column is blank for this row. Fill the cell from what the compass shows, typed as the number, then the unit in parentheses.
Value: 345 (°)
